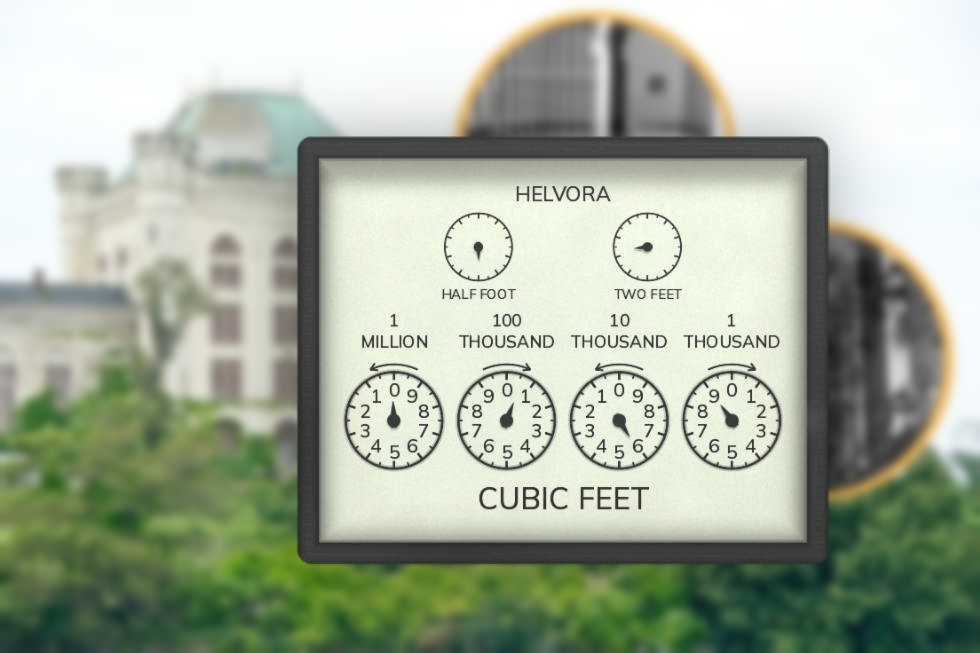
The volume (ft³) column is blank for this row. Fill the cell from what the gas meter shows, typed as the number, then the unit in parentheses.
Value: 5900 (ft³)
